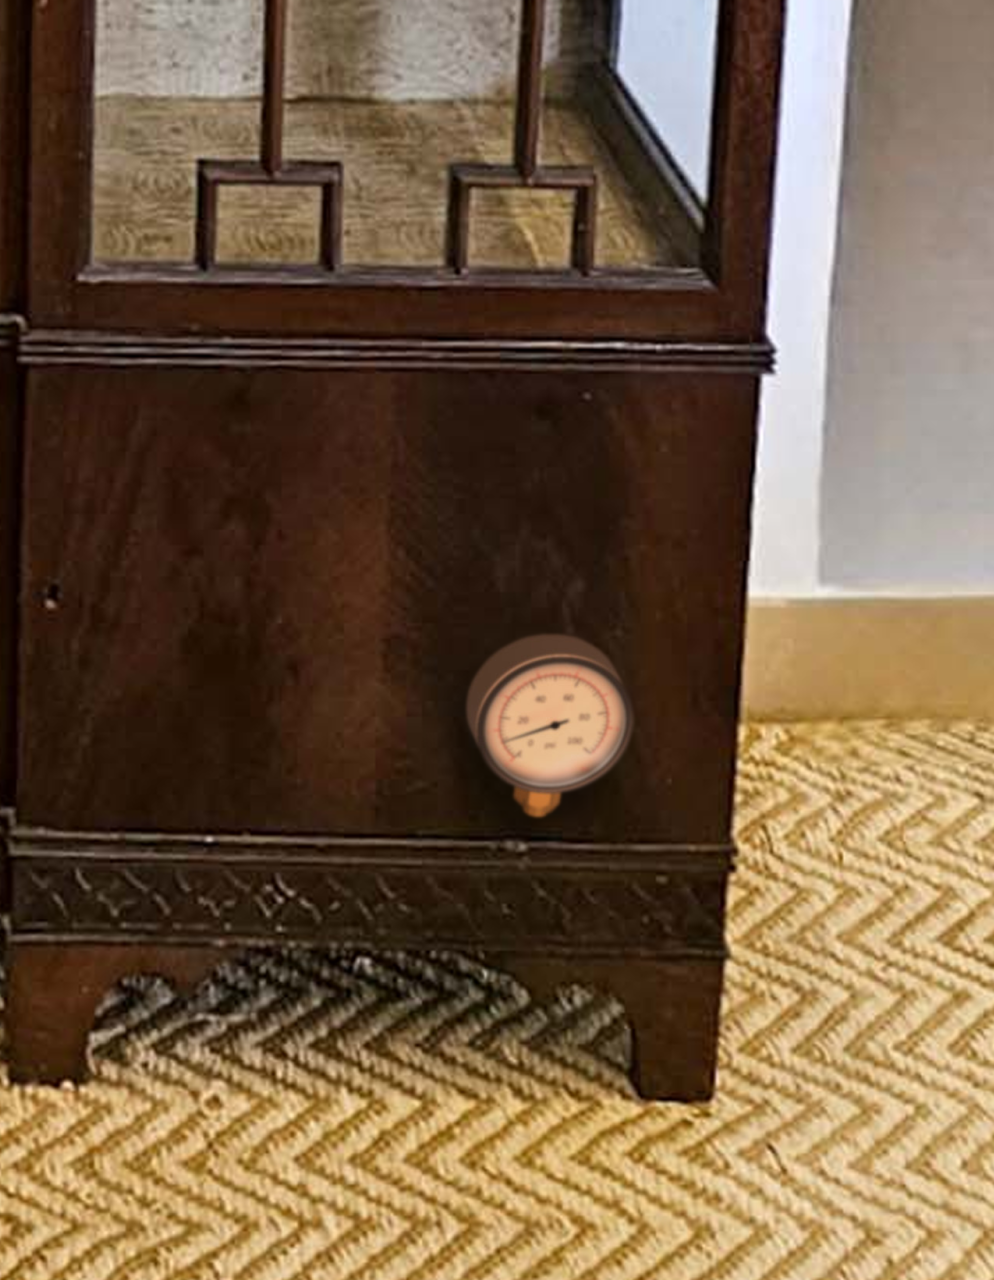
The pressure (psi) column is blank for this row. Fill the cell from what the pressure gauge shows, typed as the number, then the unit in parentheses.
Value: 10 (psi)
